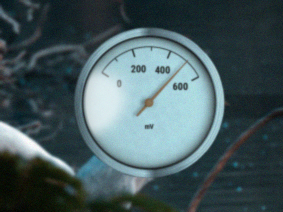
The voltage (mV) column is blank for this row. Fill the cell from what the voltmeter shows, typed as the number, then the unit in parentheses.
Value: 500 (mV)
